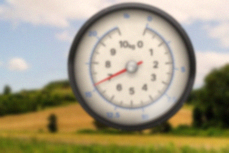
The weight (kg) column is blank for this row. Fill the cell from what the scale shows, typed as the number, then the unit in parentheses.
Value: 7 (kg)
